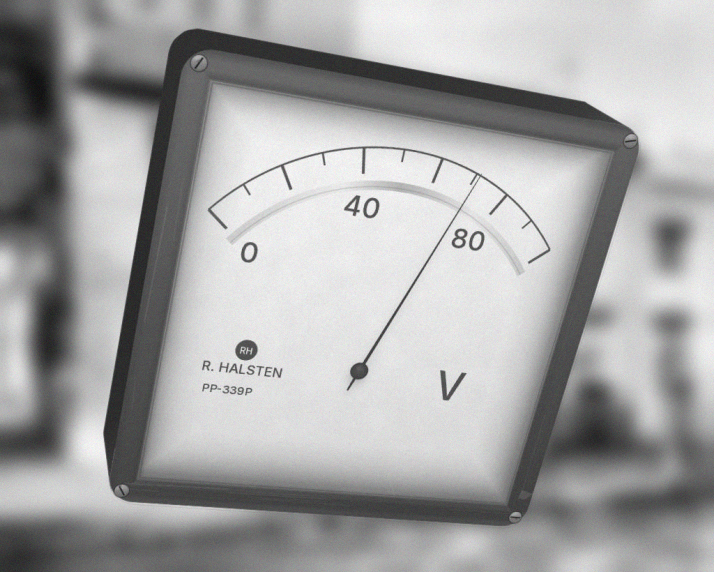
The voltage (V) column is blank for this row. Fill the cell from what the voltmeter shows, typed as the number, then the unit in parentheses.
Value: 70 (V)
